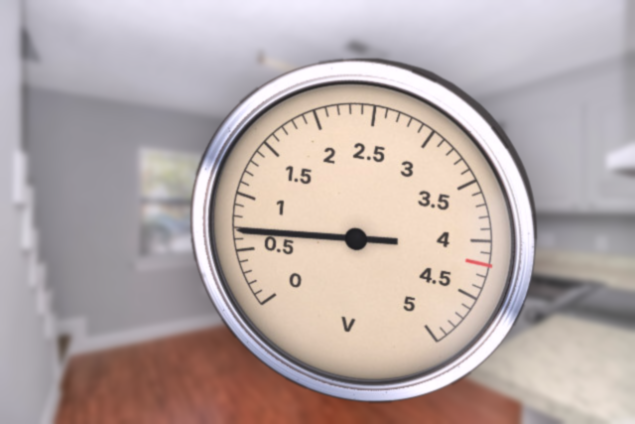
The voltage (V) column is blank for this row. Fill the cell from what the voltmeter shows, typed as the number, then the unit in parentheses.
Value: 0.7 (V)
